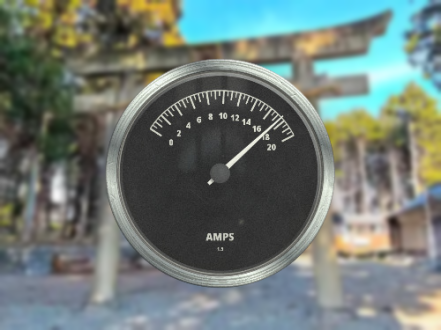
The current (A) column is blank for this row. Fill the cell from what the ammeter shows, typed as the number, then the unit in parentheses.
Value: 17.5 (A)
